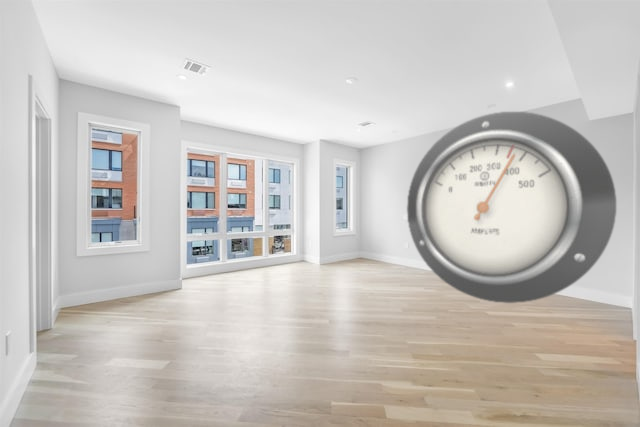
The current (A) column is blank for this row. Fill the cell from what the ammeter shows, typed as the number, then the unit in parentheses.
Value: 375 (A)
